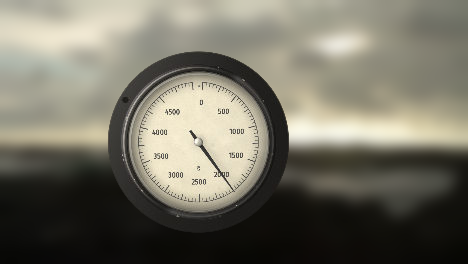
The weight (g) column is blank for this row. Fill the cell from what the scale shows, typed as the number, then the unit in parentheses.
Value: 2000 (g)
